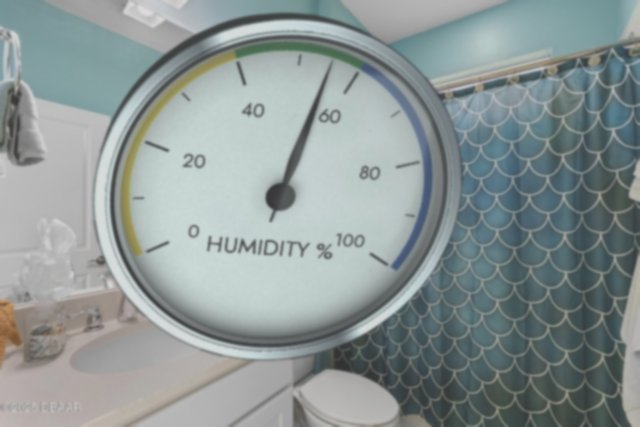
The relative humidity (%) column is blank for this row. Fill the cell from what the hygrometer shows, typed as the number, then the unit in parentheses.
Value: 55 (%)
